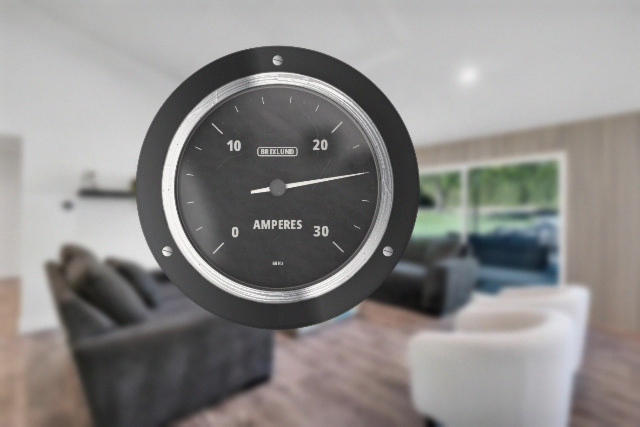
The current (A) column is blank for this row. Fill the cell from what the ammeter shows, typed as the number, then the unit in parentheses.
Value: 24 (A)
